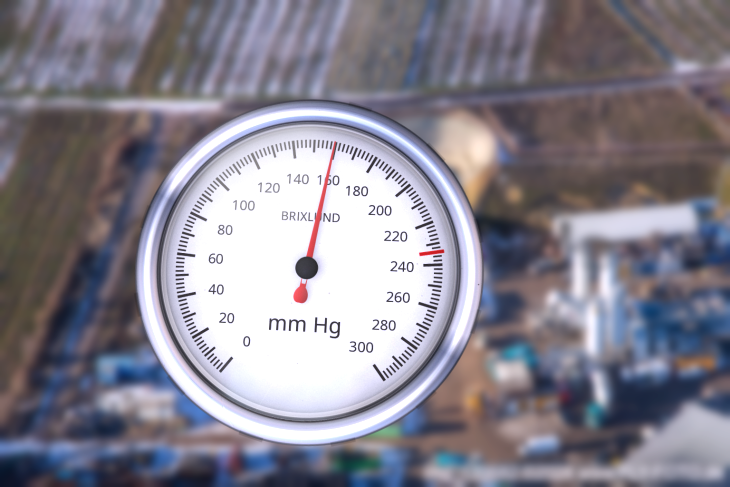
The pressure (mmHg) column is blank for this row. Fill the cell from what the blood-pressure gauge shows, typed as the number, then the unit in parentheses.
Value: 160 (mmHg)
